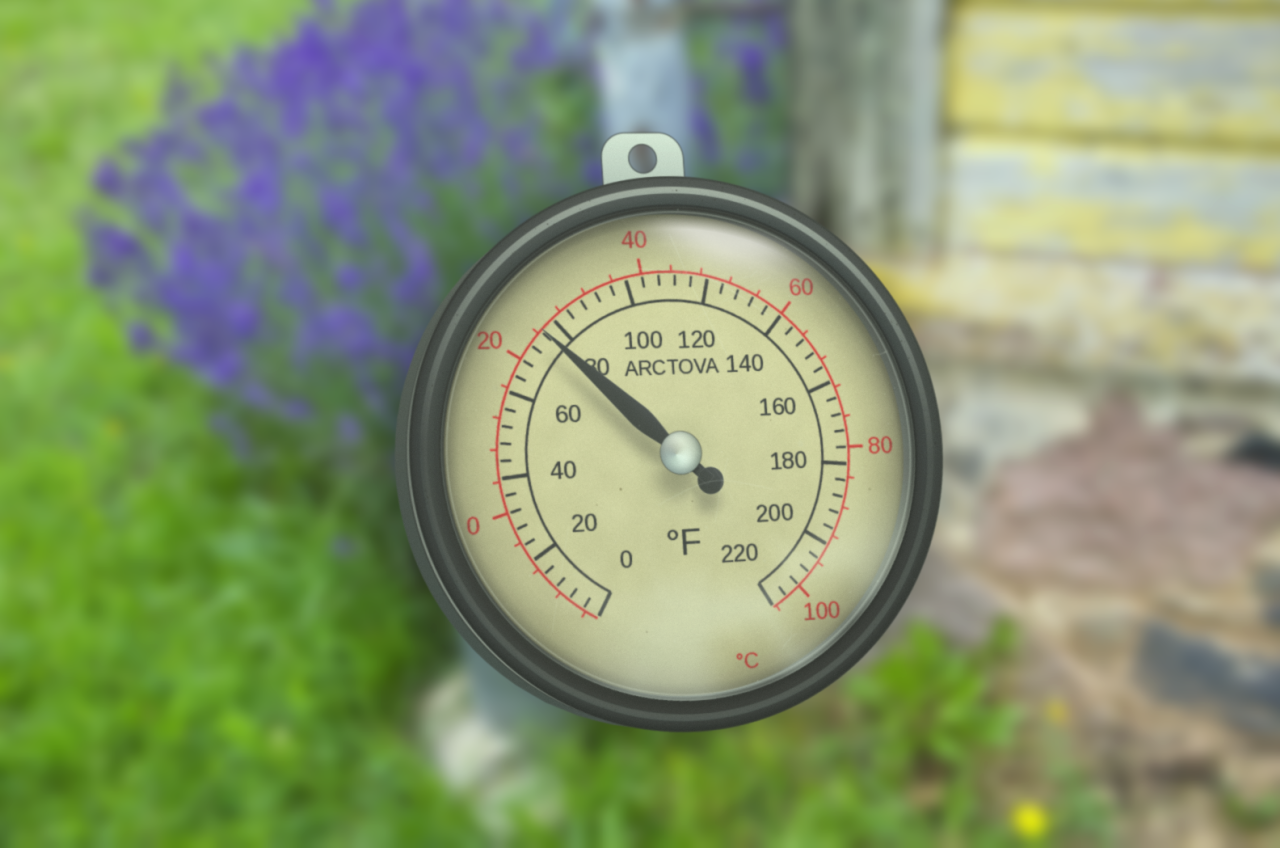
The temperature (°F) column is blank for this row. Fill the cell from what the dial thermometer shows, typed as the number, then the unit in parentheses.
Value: 76 (°F)
